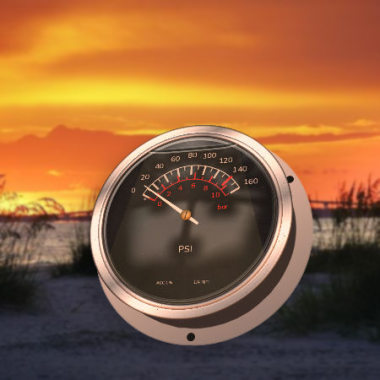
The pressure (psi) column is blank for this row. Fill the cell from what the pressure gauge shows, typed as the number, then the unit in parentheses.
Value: 10 (psi)
